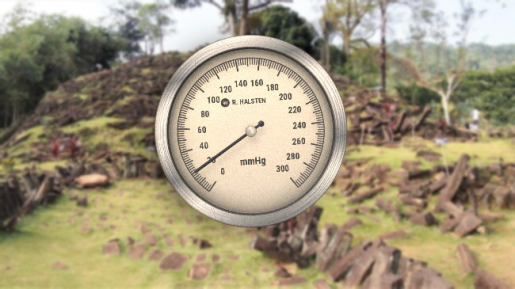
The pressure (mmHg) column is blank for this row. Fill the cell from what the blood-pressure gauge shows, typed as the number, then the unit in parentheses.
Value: 20 (mmHg)
